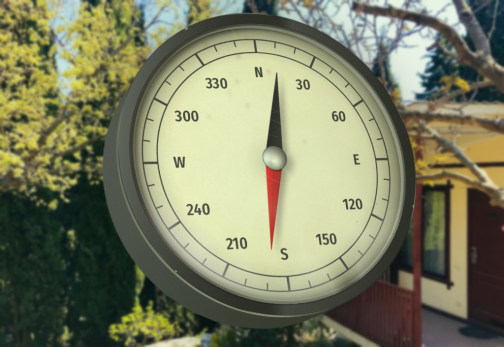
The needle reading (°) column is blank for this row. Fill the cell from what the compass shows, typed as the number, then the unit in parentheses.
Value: 190 (°)
